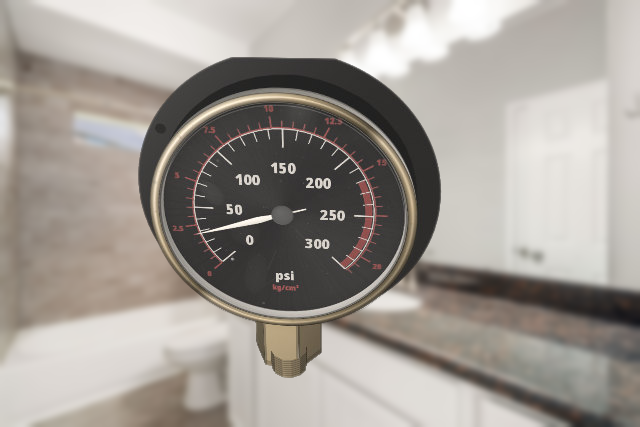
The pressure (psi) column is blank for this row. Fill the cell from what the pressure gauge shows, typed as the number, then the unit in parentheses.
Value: 30 (psi)
